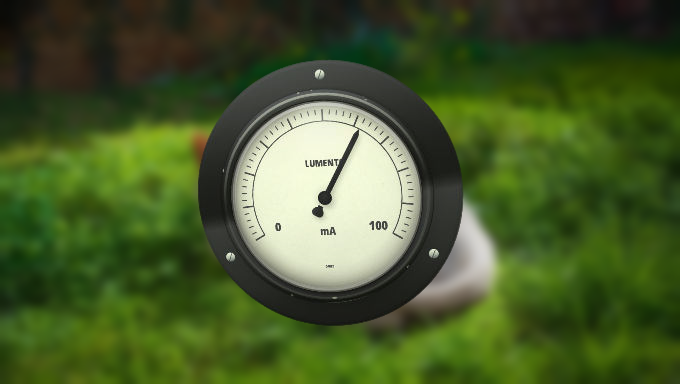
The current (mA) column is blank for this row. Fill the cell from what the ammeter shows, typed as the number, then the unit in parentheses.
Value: 62 (mA)
